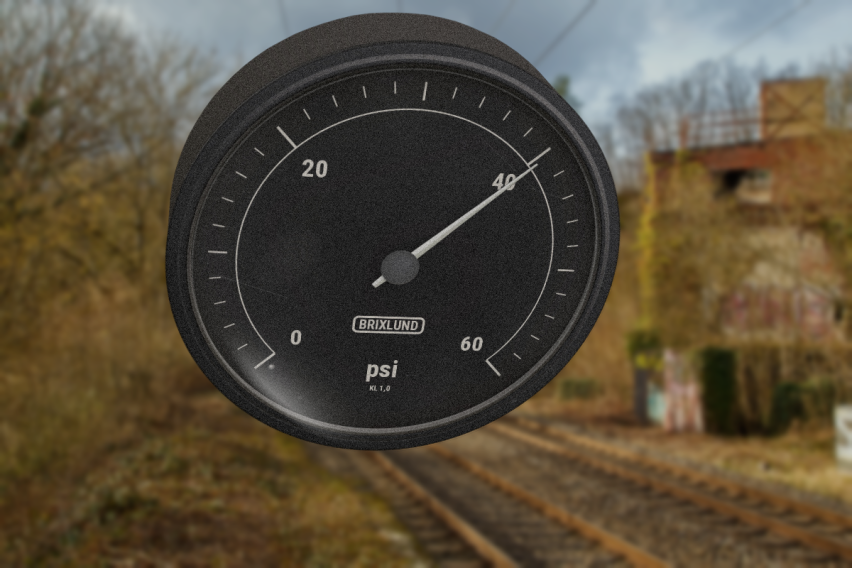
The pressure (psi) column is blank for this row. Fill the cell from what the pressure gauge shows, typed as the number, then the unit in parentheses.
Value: 40 (psi)
